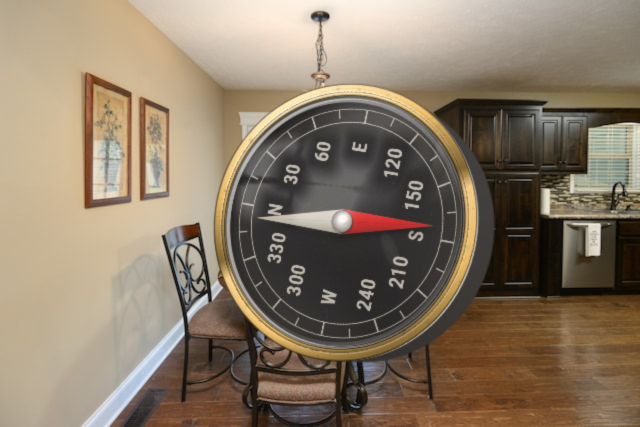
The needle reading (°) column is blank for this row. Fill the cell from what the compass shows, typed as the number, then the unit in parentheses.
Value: 172.5 (°)
